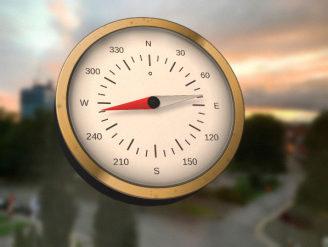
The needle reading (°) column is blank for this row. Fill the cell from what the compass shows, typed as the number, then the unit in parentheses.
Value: 260 (°)
